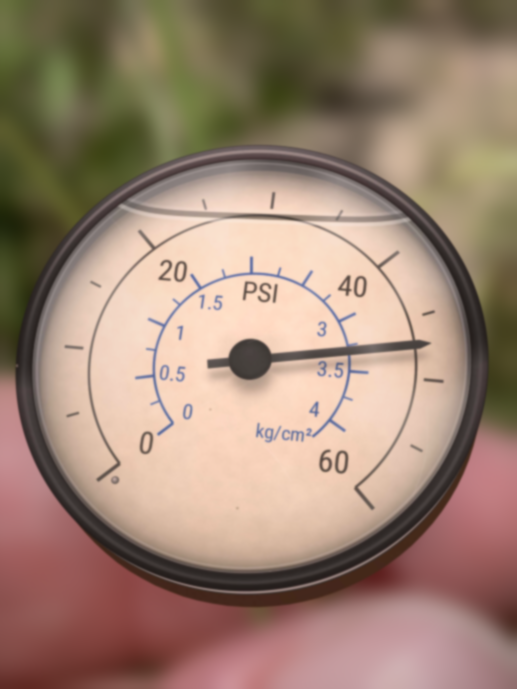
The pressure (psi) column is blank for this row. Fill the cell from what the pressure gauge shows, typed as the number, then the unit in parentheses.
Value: 47.5 (psi)
